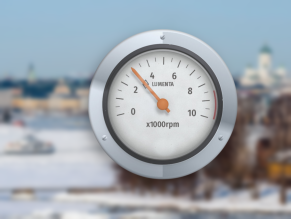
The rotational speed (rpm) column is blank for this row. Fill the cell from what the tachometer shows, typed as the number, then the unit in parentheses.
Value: 3000 (rpm)
